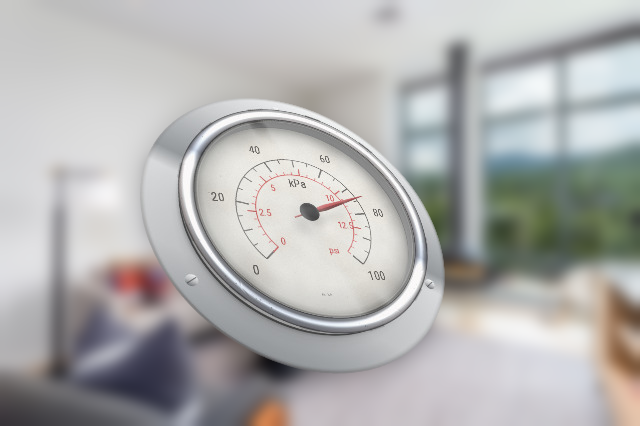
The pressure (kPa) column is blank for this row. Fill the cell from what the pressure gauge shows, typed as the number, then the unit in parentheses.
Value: 75 (kPa)
